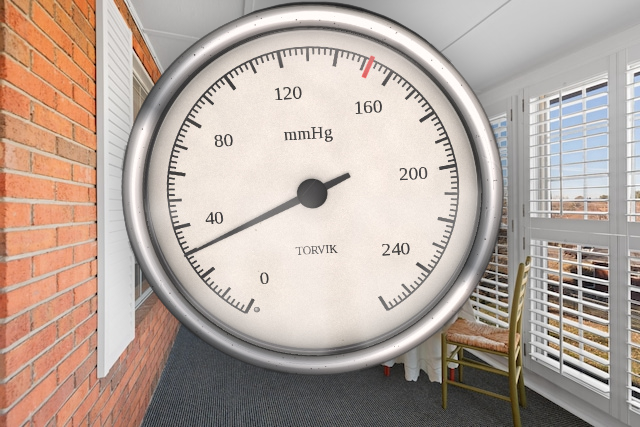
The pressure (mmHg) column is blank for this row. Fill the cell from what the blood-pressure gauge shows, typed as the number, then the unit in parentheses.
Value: 30 (mmHg)
